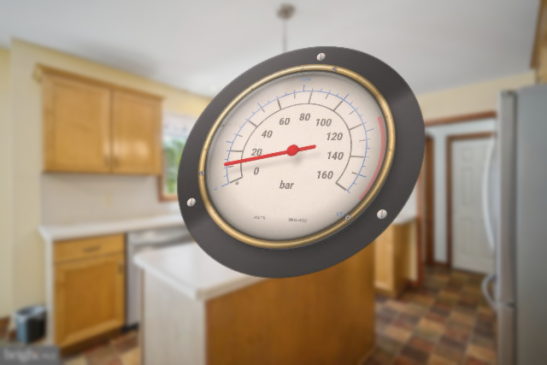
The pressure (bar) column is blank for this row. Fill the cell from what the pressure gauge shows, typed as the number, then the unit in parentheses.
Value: 10 (bar)
